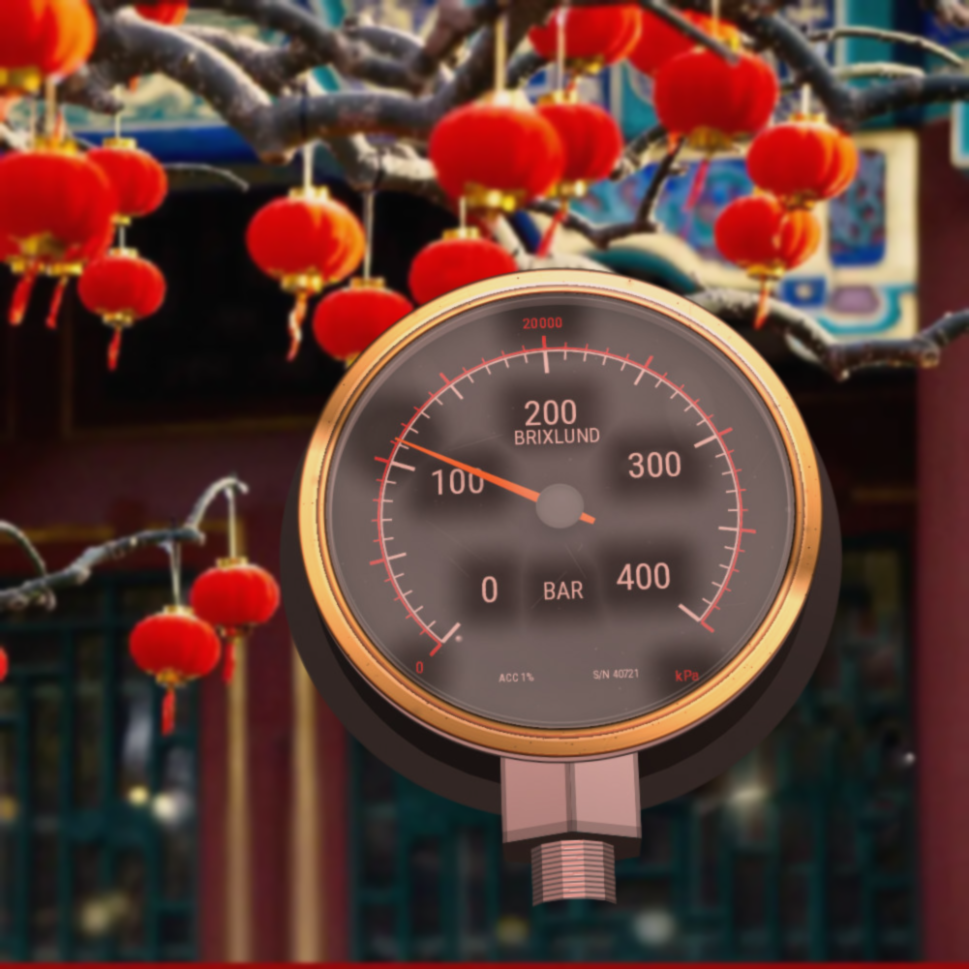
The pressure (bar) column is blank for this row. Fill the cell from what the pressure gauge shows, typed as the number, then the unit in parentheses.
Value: 110 (bar)
